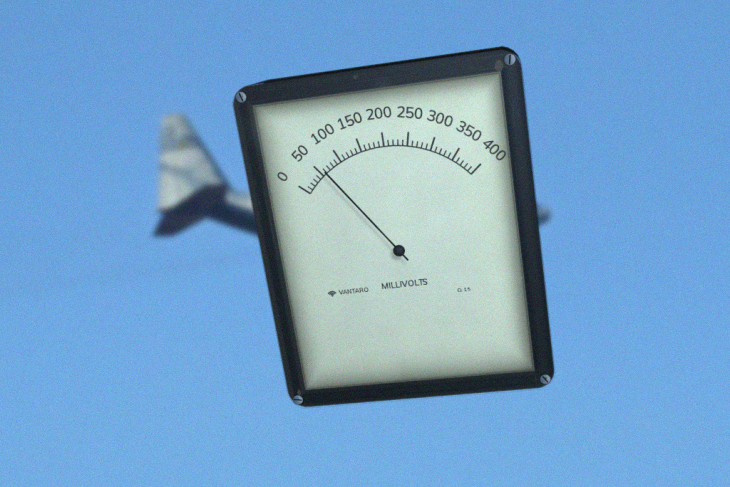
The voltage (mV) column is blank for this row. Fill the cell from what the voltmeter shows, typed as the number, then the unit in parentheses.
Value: 60 (mV)
